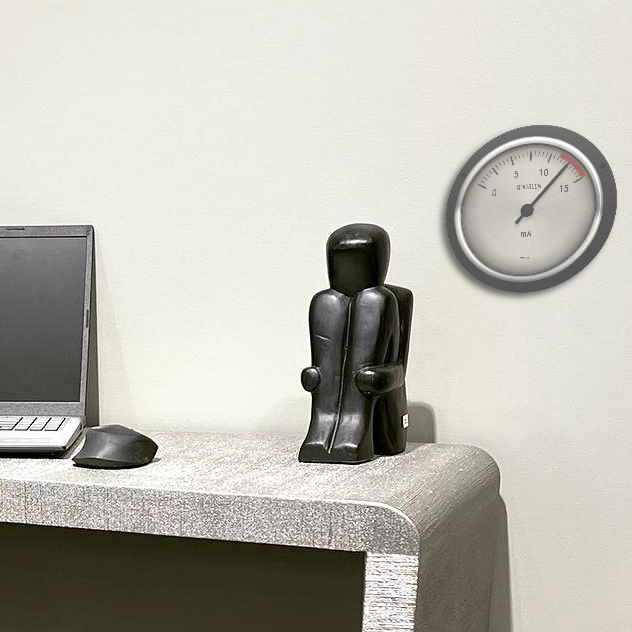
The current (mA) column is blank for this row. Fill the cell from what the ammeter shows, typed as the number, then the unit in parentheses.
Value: 12.5 (mA)
